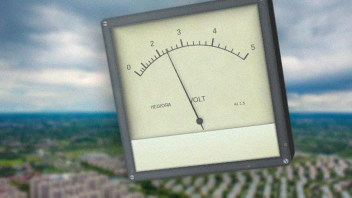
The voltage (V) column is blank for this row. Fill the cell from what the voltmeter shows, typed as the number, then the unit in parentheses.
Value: 2.4 (V)
